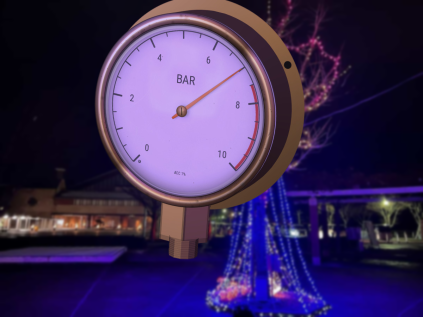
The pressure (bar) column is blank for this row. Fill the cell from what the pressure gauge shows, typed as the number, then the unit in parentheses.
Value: 7 (bar)
